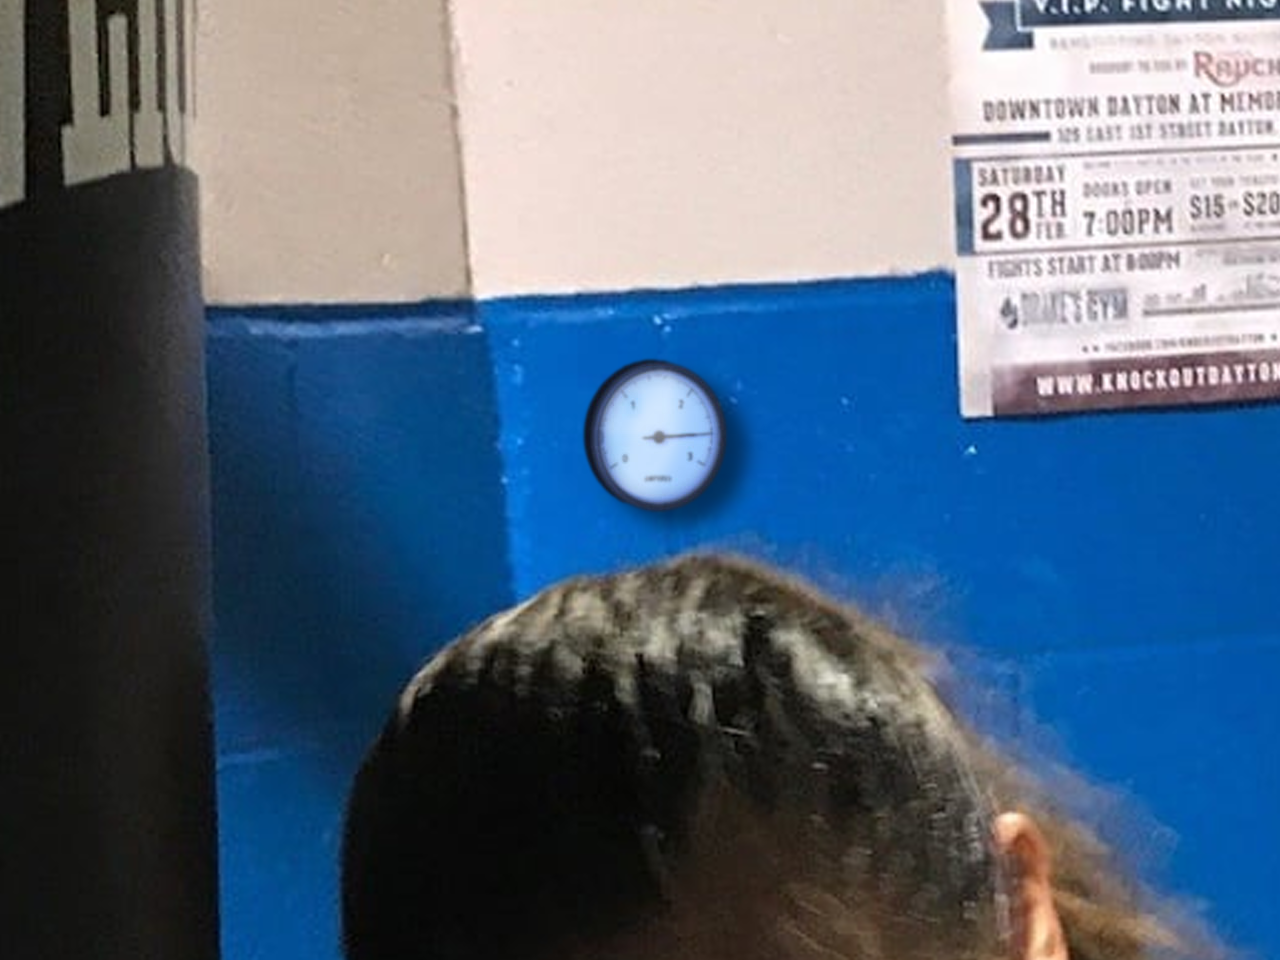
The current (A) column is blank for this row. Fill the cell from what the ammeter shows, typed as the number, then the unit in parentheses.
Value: 2.6 (A)
